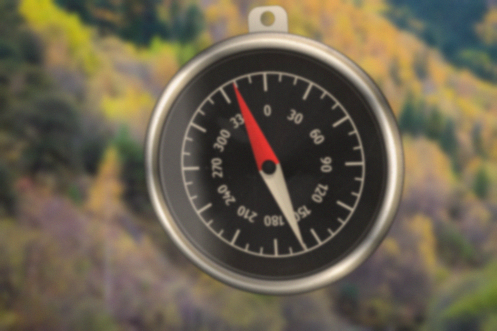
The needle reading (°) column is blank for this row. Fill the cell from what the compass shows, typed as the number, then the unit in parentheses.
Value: 340 (°)
